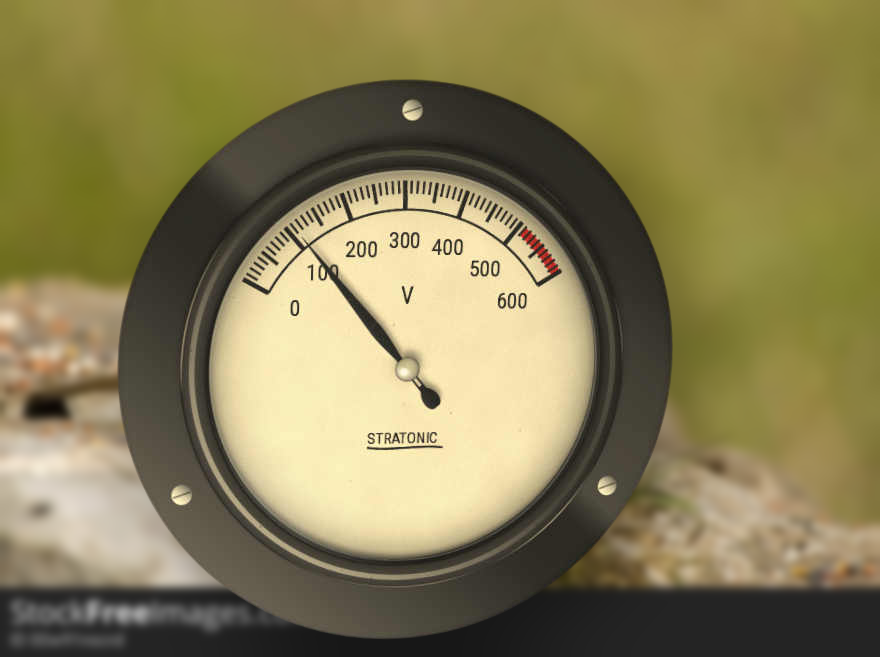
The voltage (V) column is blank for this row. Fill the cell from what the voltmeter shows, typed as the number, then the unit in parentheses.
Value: 110 (V)
